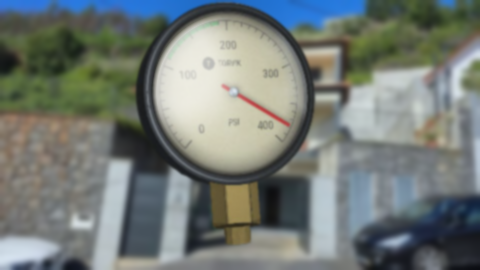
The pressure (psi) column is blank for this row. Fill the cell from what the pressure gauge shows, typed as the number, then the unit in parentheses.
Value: 380 (psi)
